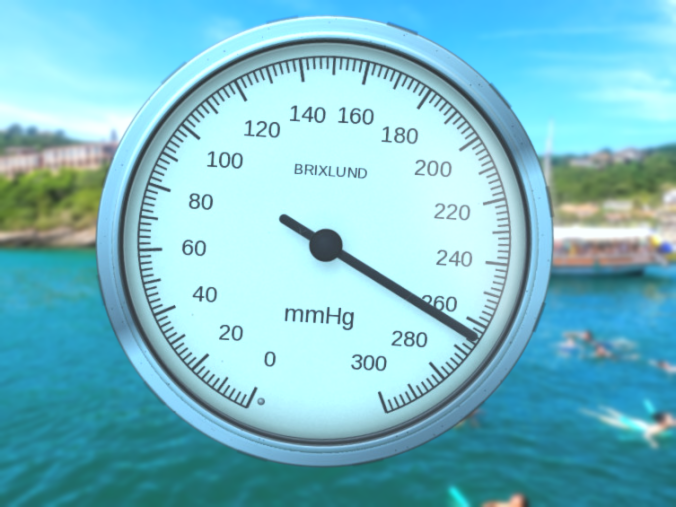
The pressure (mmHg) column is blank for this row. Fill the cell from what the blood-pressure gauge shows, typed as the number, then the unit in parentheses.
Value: 264 (mmHg)
